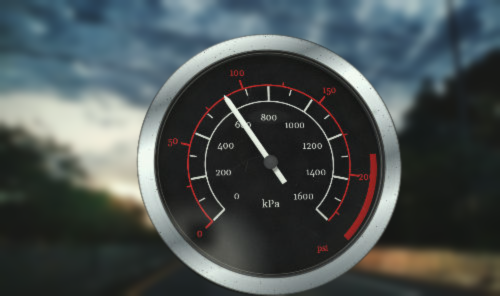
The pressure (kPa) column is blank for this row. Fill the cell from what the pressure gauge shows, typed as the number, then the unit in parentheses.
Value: 600 (kPa)
